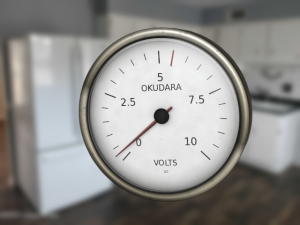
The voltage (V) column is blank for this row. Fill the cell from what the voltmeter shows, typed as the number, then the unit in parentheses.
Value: 0.25 (V)
